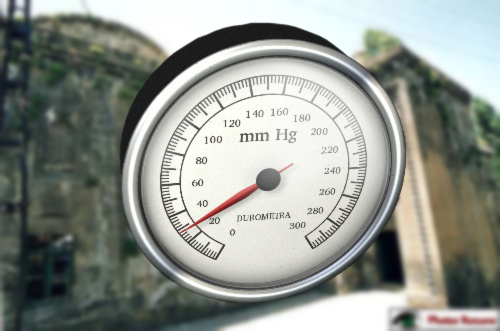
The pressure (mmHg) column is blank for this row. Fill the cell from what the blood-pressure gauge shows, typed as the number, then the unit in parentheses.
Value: 30 (mmHg)
